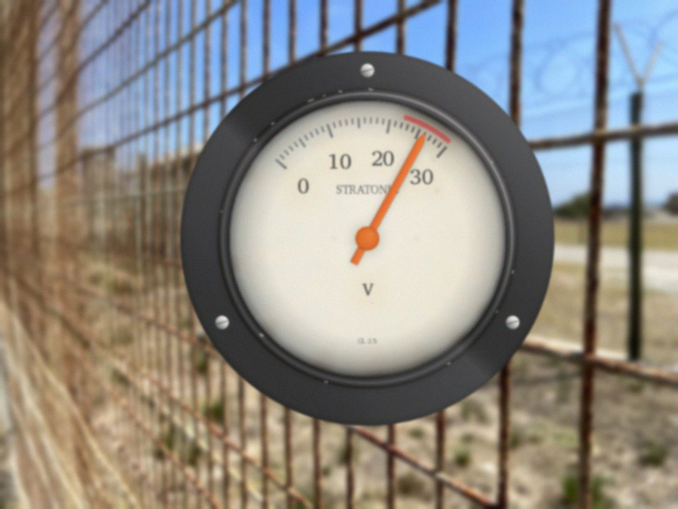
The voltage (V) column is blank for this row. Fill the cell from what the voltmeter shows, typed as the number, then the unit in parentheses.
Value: 26 (V)
